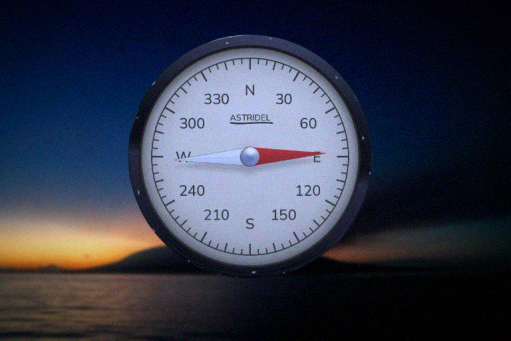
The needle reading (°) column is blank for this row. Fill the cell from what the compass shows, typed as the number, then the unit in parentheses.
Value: 87.5 (°)
